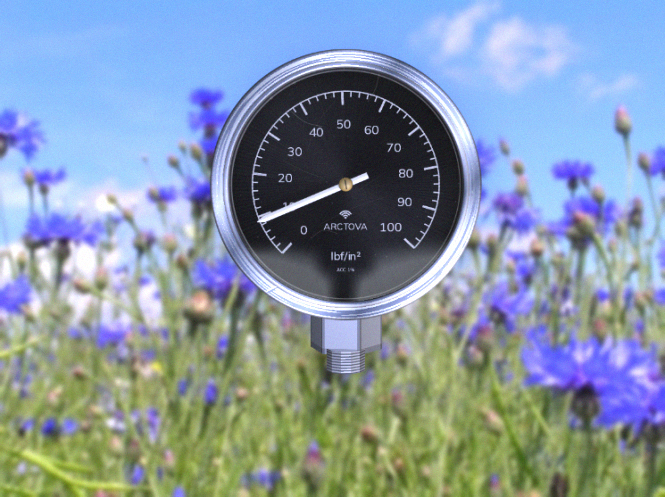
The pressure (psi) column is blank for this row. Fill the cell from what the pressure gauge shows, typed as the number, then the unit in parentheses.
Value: 9 (psi)
